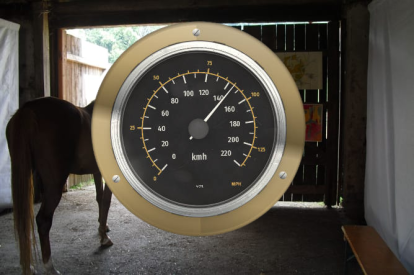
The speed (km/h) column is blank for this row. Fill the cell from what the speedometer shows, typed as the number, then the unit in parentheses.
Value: 145 (km/h)
